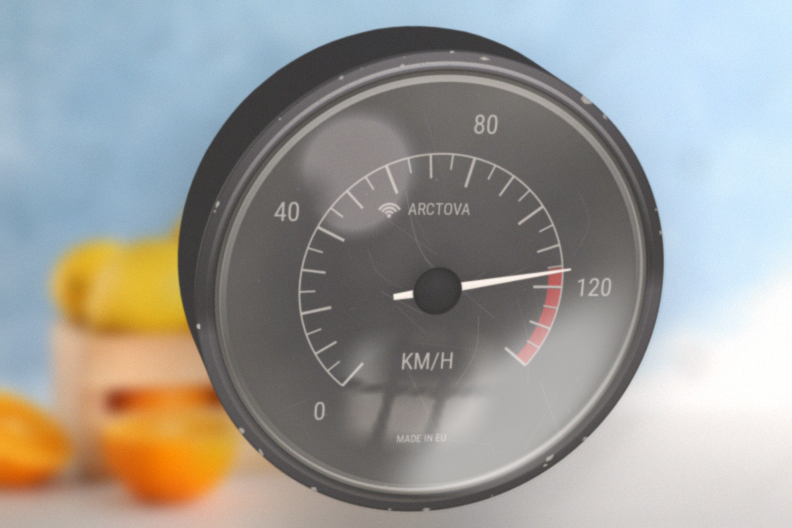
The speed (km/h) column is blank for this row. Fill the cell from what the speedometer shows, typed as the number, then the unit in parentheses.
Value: 115 (km/h)
